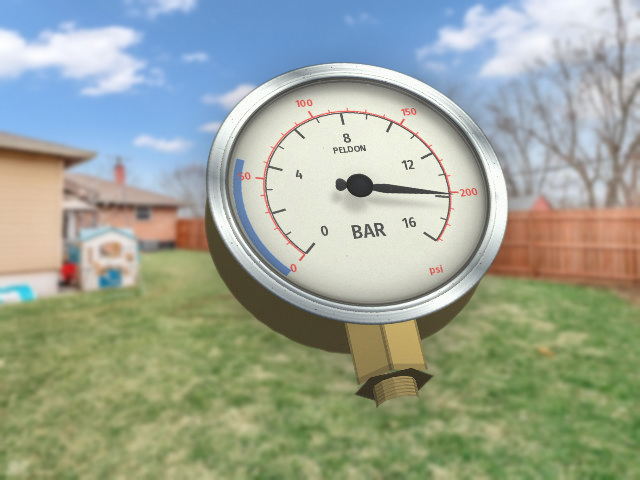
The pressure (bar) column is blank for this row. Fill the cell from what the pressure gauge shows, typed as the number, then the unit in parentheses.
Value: 14 (bar)
